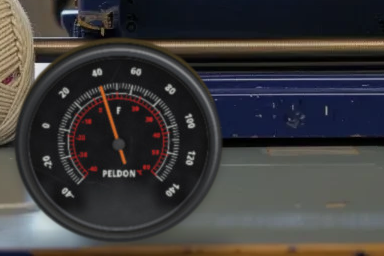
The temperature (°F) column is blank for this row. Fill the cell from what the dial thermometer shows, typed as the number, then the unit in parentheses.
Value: 40 (°F)
